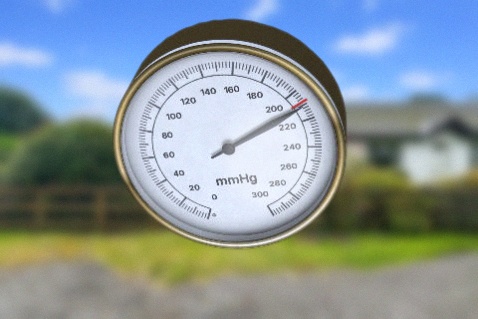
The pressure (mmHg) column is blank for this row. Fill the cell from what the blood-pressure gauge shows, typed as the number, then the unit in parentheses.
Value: 210 (mmHg)
